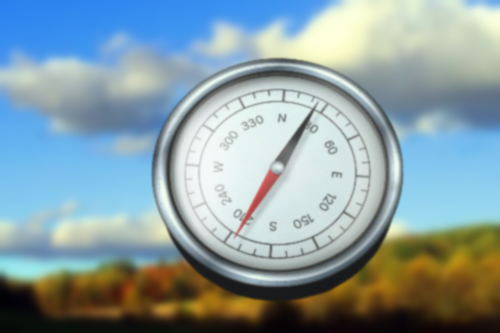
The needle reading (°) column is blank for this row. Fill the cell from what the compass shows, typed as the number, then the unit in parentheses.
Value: 205 (°)
